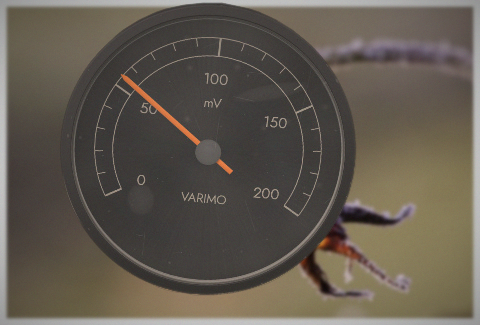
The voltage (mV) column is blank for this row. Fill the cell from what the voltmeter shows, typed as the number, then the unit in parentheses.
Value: 55 (mV)
